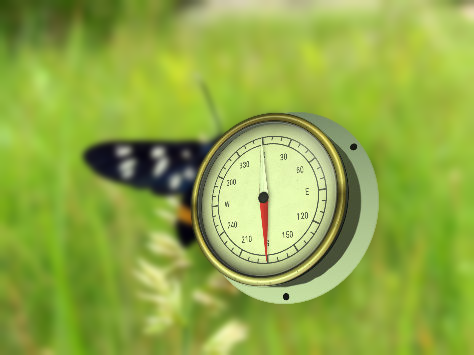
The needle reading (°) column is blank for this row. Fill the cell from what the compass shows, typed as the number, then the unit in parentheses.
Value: 180 (°)
